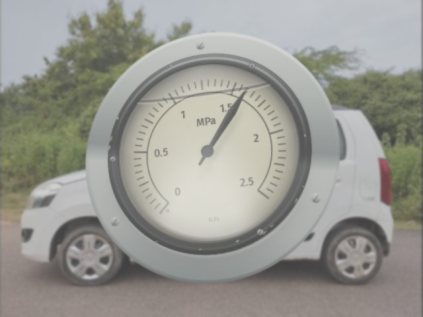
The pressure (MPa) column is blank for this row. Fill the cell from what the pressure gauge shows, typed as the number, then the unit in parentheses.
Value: 1.6 (MPa)
